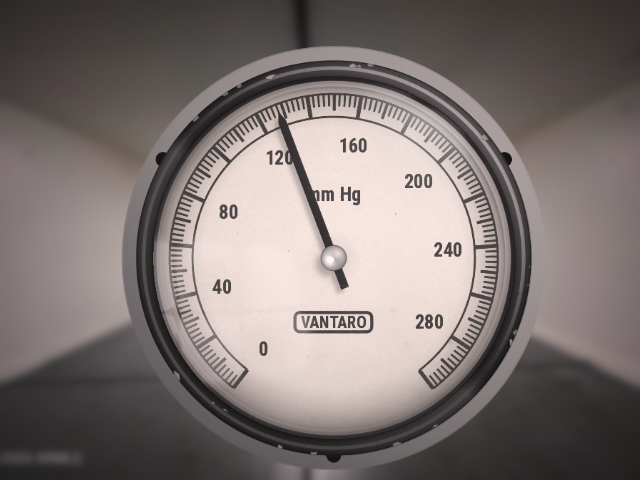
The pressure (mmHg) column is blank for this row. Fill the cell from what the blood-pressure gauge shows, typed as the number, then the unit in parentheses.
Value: 128 (mmHg)
